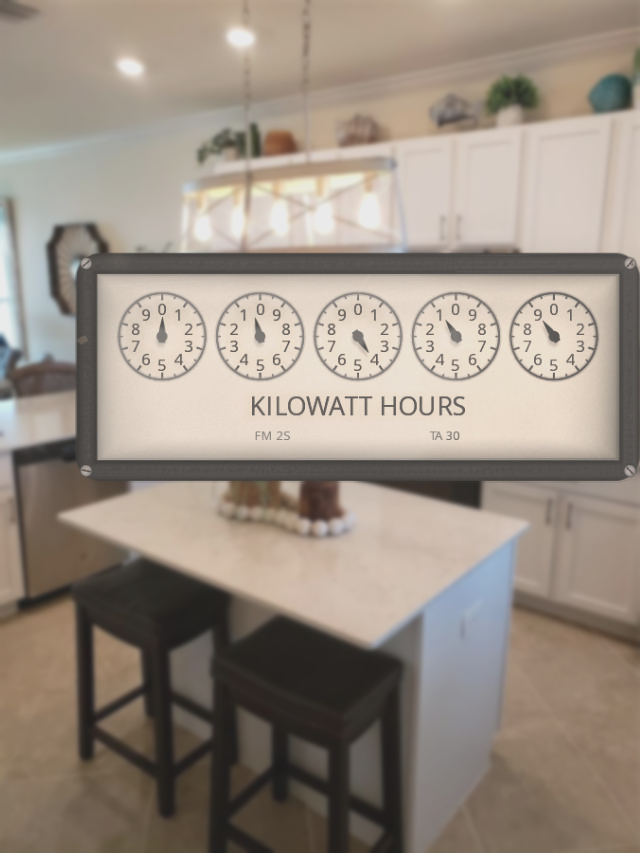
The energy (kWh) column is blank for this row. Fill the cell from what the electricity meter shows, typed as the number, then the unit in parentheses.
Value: 409 (kWh)
